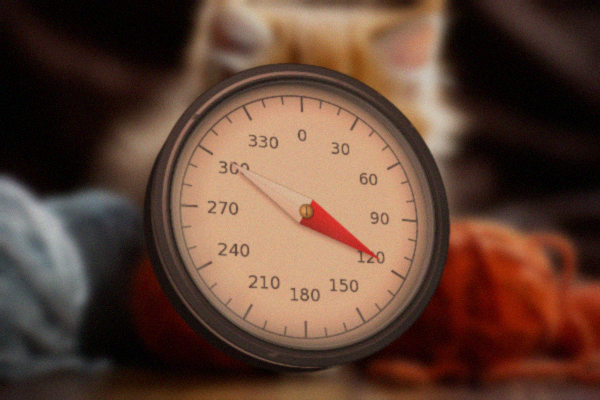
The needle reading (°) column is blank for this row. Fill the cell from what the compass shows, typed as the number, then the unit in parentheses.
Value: 120 (°)
